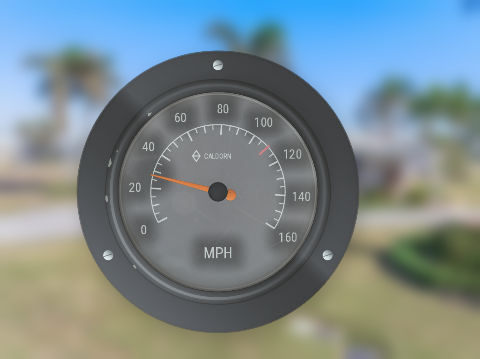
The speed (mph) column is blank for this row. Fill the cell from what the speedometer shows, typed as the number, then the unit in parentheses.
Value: 27.5 (mph)
